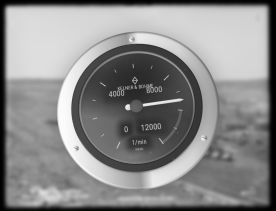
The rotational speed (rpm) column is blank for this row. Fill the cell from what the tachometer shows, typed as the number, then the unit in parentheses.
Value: 9500 (rpm)
